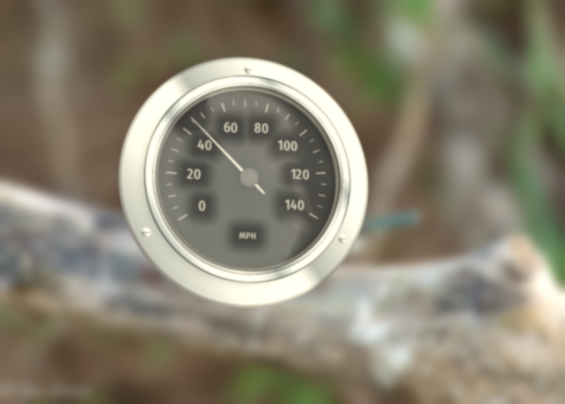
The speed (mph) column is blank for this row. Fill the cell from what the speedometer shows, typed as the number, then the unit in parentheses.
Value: 45 (mph)
